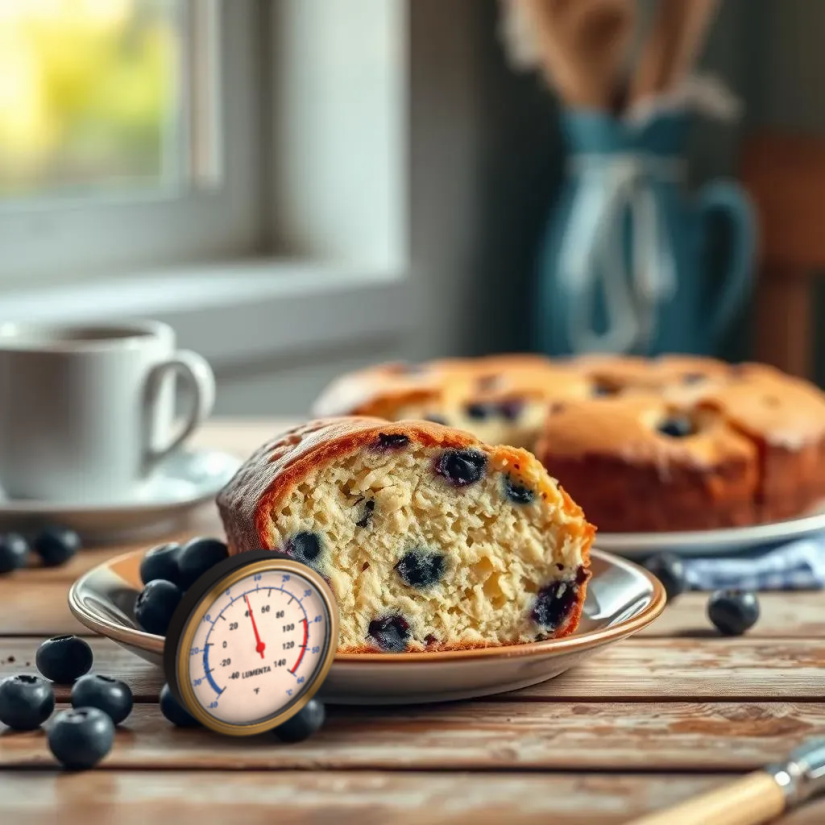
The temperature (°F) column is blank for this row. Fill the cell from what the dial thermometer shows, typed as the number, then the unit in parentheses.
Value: 40 (°F)
